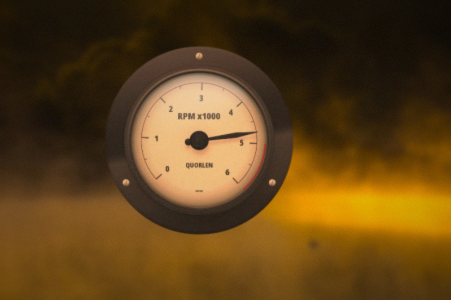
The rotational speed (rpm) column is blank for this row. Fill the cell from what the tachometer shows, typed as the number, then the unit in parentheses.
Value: 4750 (rpm)
